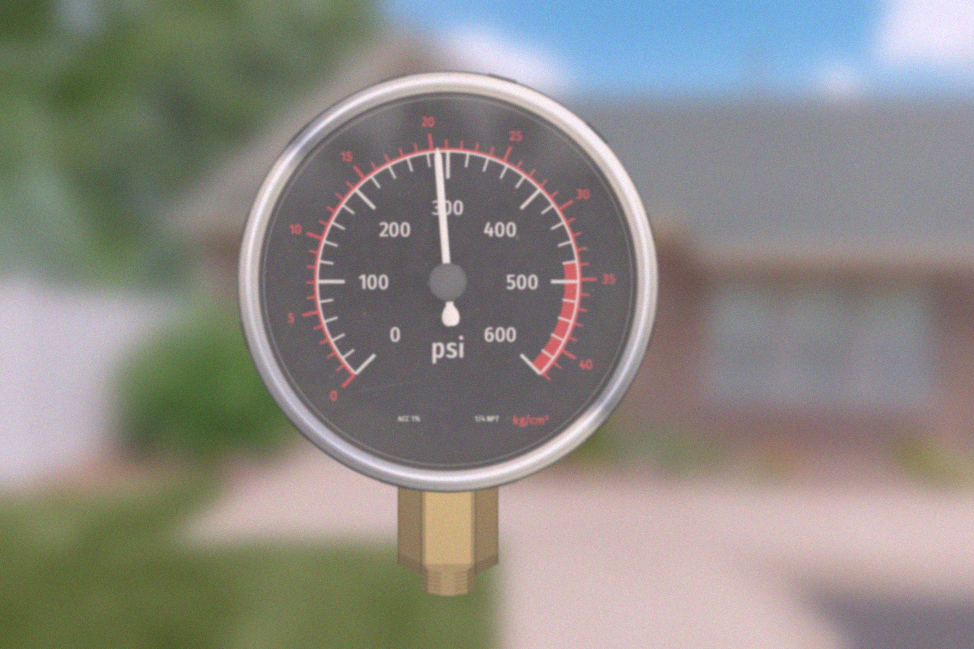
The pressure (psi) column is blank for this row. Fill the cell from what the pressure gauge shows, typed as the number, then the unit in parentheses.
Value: 290 (psi)
